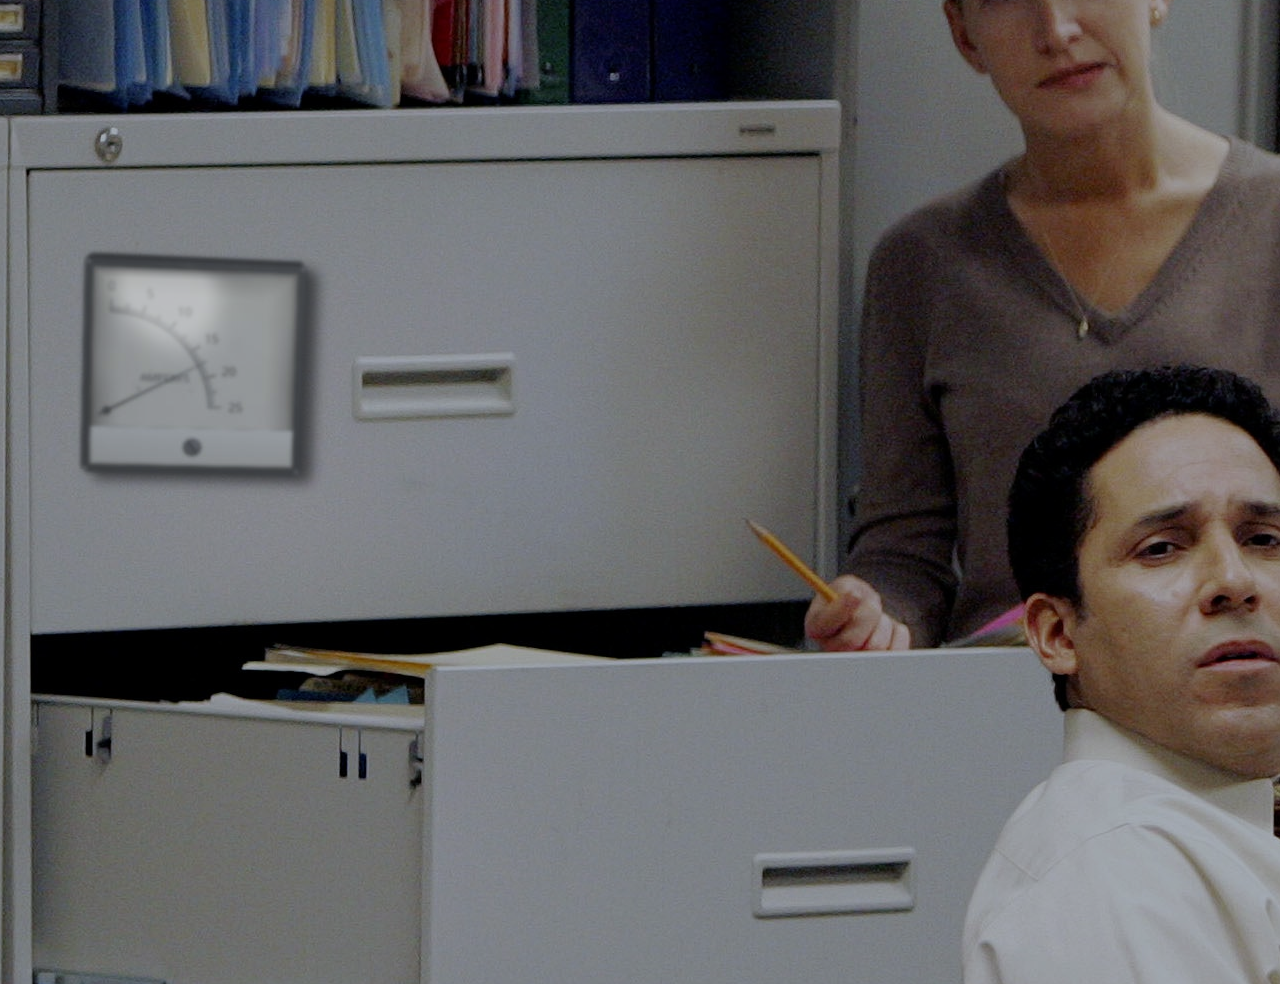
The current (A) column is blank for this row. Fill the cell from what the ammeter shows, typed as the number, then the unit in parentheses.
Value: 17.5 (A)
